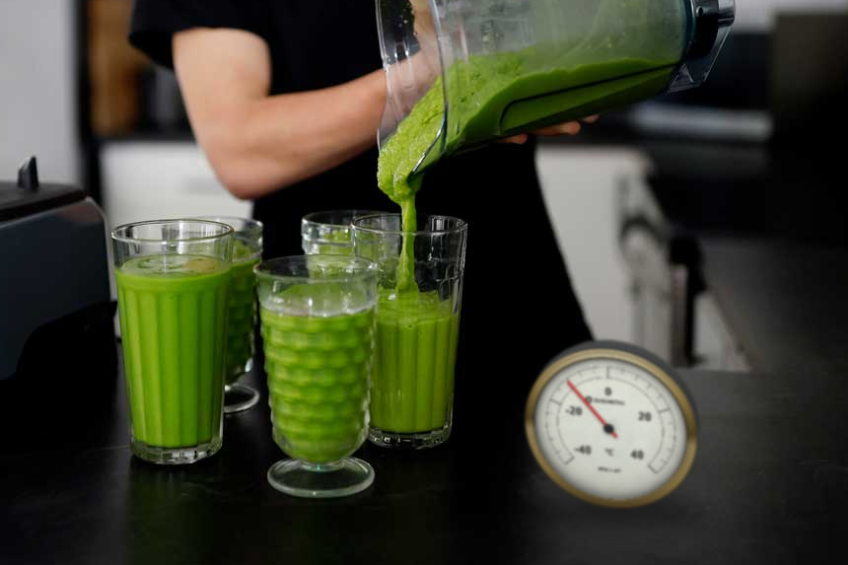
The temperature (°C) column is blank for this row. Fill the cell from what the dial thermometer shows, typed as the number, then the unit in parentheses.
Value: -12 (°C)
